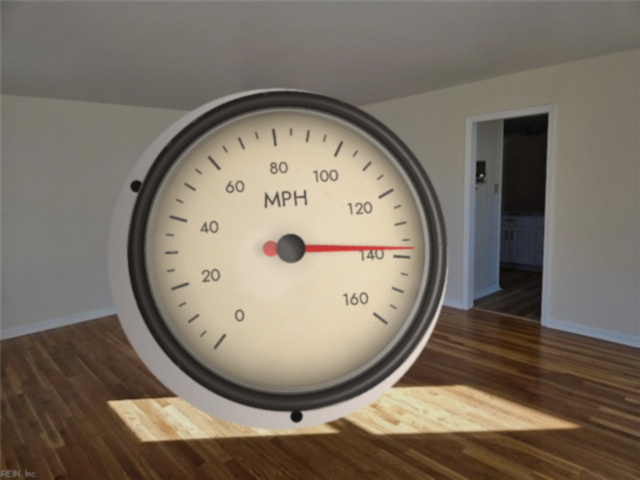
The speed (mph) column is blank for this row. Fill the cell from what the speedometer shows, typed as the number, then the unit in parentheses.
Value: 137.5 (mph)
